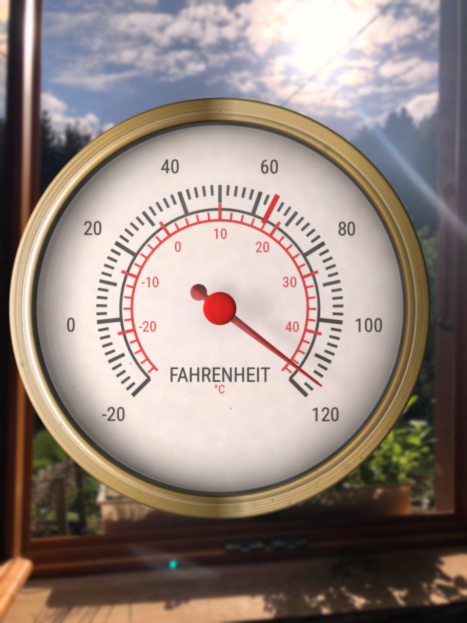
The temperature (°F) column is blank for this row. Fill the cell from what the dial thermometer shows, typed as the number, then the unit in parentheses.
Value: 116 (°F)
